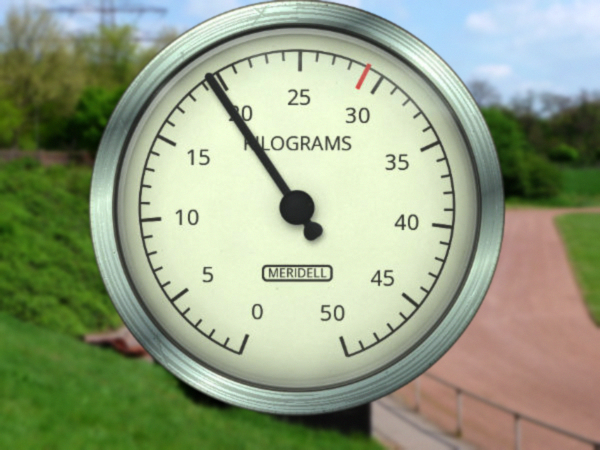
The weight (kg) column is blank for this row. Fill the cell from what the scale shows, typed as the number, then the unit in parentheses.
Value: 19.5 (kg)
